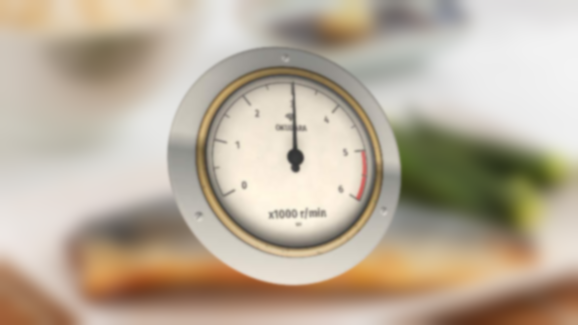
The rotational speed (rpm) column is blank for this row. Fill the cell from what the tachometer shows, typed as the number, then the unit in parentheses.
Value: 3000 (rpm)
